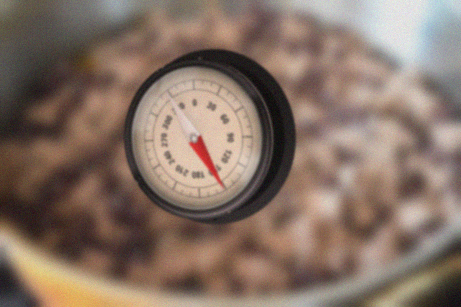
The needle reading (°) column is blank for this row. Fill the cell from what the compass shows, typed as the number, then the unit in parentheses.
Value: 150 (°)
